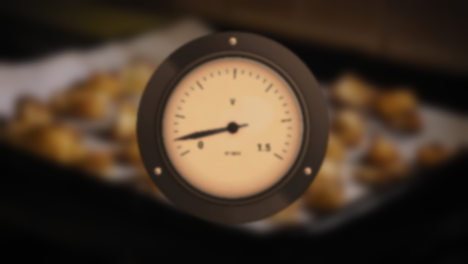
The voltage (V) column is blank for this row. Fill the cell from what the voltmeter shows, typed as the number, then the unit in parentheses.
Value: 0.1 (V)
